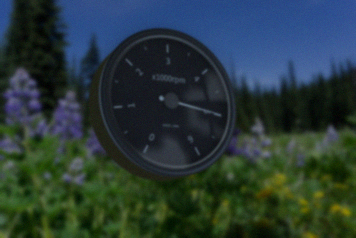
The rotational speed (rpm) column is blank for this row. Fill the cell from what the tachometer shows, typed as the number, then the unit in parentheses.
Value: 5000 (rpm)
